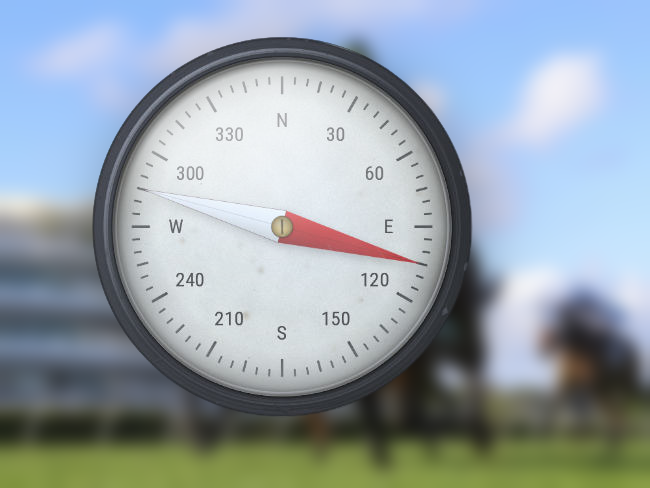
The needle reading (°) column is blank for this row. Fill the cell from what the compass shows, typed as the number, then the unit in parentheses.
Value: 105 (°)
